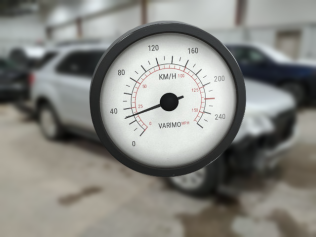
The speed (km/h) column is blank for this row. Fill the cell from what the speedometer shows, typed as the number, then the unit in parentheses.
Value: 30 (km/h)
